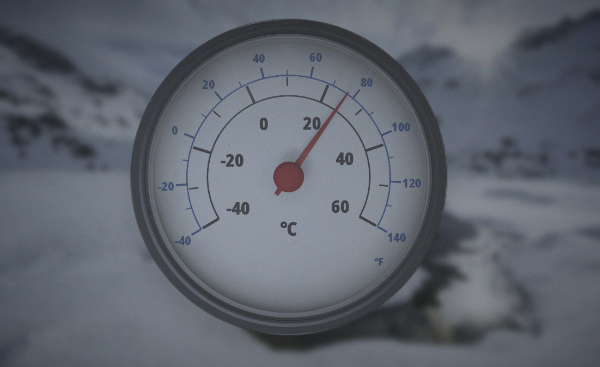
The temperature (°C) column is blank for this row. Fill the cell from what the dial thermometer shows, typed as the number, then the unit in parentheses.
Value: 25 (°C)
